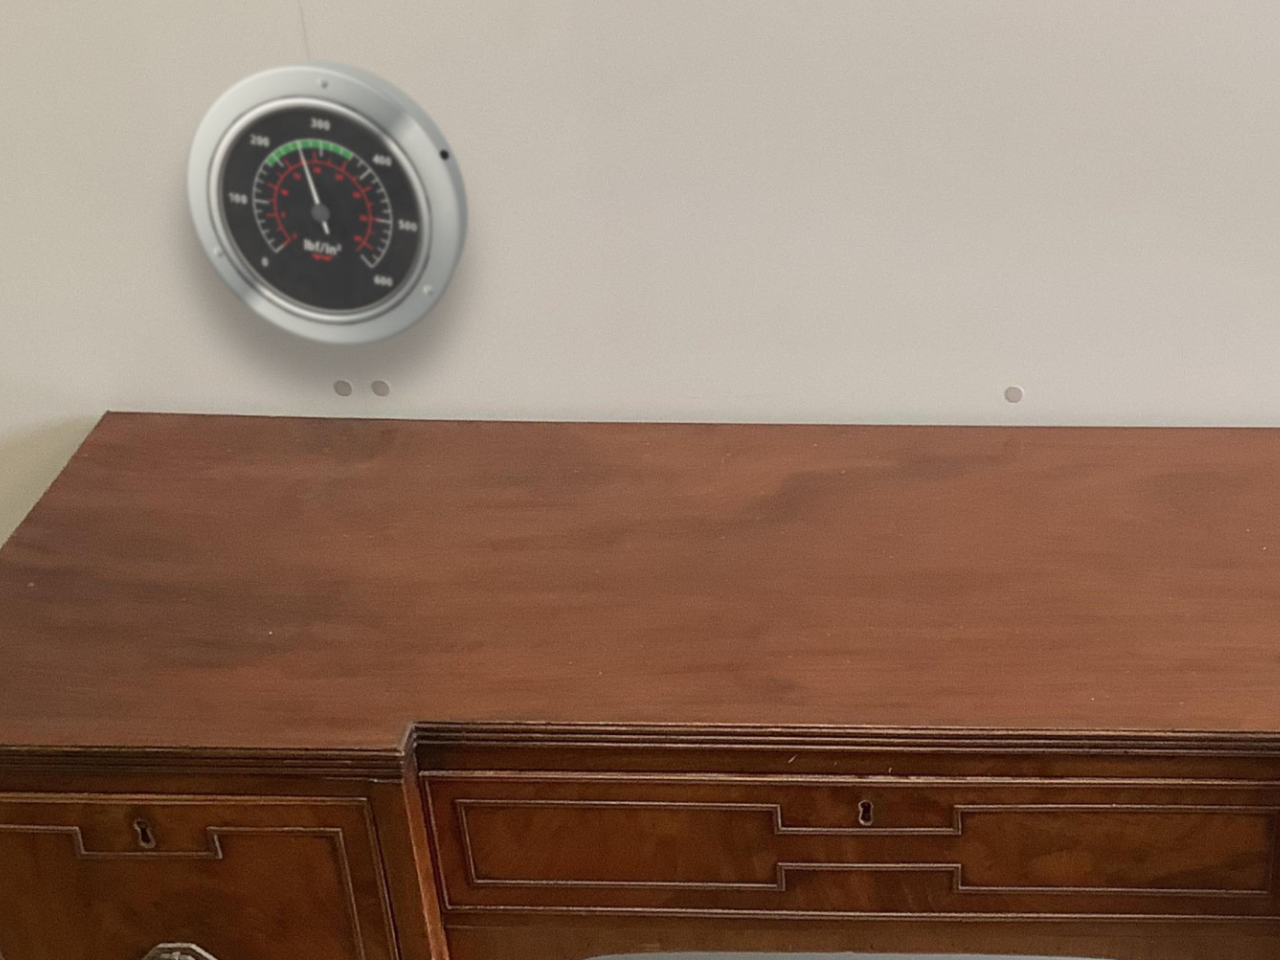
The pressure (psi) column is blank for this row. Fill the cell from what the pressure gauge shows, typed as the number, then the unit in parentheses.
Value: 260 (psi)
